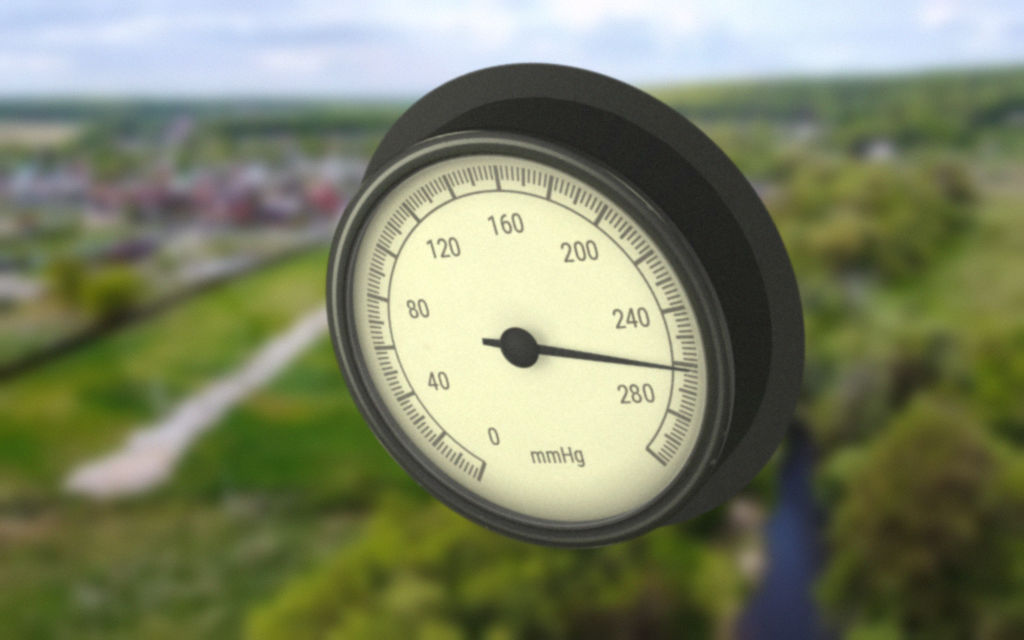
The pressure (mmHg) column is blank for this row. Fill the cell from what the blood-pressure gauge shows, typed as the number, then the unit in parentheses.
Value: 260 (mmHg)
